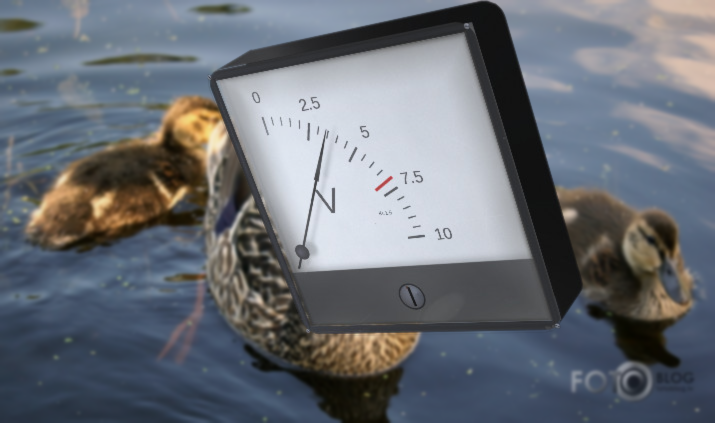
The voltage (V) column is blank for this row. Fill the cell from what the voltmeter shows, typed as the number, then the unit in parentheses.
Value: 3.5 (V)
